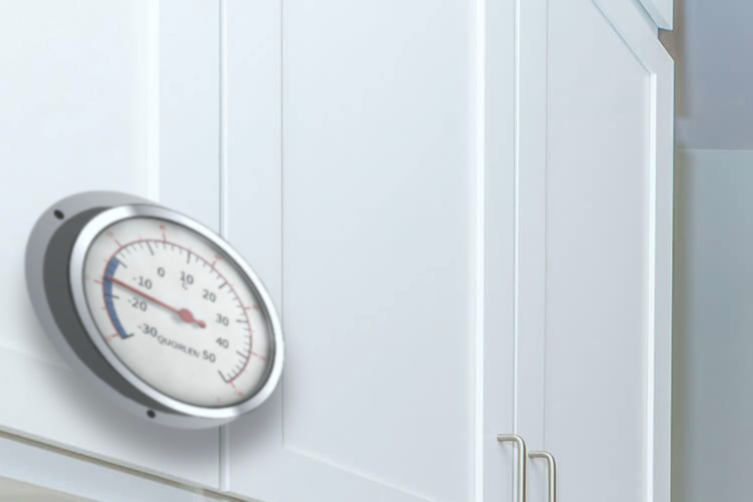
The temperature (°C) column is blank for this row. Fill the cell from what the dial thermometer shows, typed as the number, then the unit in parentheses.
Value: -16 (°C)
